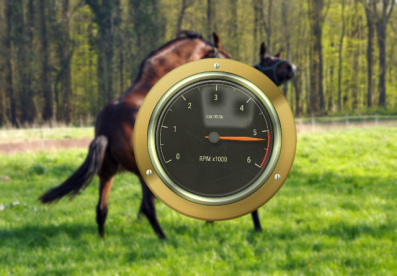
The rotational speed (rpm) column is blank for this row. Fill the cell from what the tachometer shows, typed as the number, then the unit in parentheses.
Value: 5250 (rpm)
